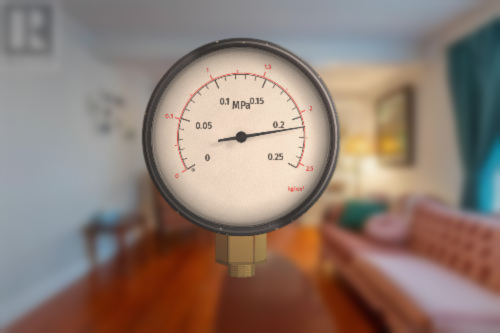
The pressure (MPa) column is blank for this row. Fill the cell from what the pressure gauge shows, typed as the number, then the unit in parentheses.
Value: 0.21 (MPa)
